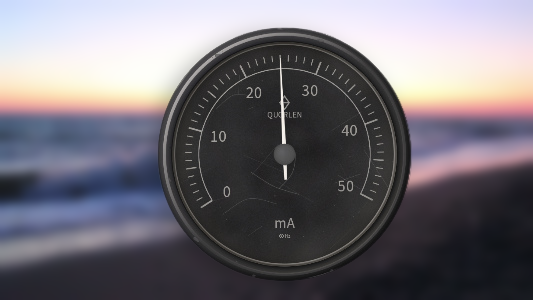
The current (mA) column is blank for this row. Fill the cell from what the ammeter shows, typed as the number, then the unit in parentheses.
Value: 25 (mA)
